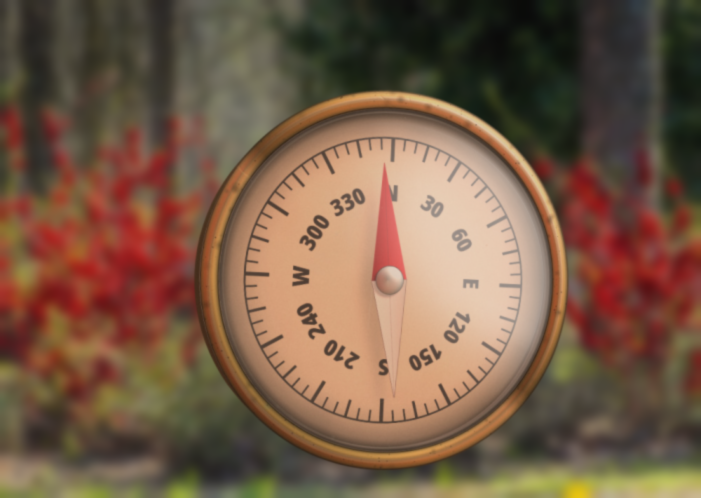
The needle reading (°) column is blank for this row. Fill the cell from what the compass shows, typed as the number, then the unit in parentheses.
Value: 355 (°)
